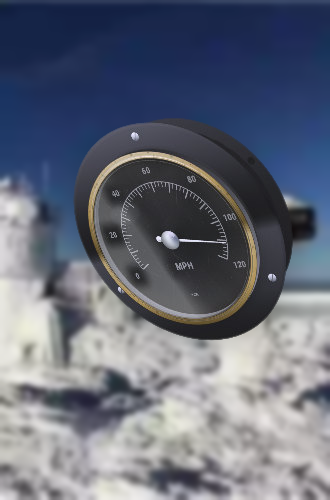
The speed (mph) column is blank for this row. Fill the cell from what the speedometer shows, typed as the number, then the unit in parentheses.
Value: 110 (mph)
